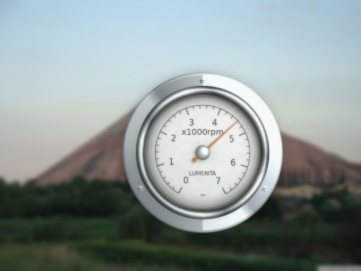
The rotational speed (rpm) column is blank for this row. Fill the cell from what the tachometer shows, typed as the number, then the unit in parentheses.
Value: 4600 (rpm)
